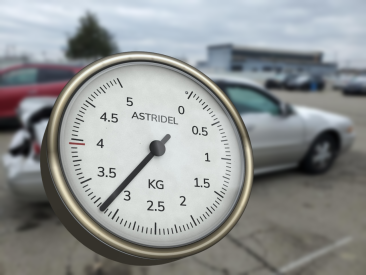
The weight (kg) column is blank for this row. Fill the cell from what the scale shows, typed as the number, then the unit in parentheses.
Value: 3.15 (kg)
